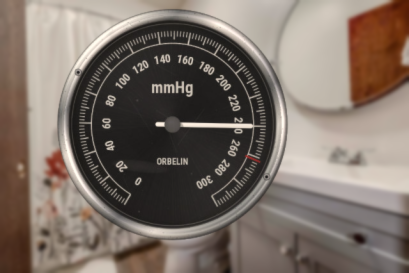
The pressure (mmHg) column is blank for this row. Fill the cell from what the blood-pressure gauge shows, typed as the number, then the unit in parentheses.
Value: 240 (mmHg)
